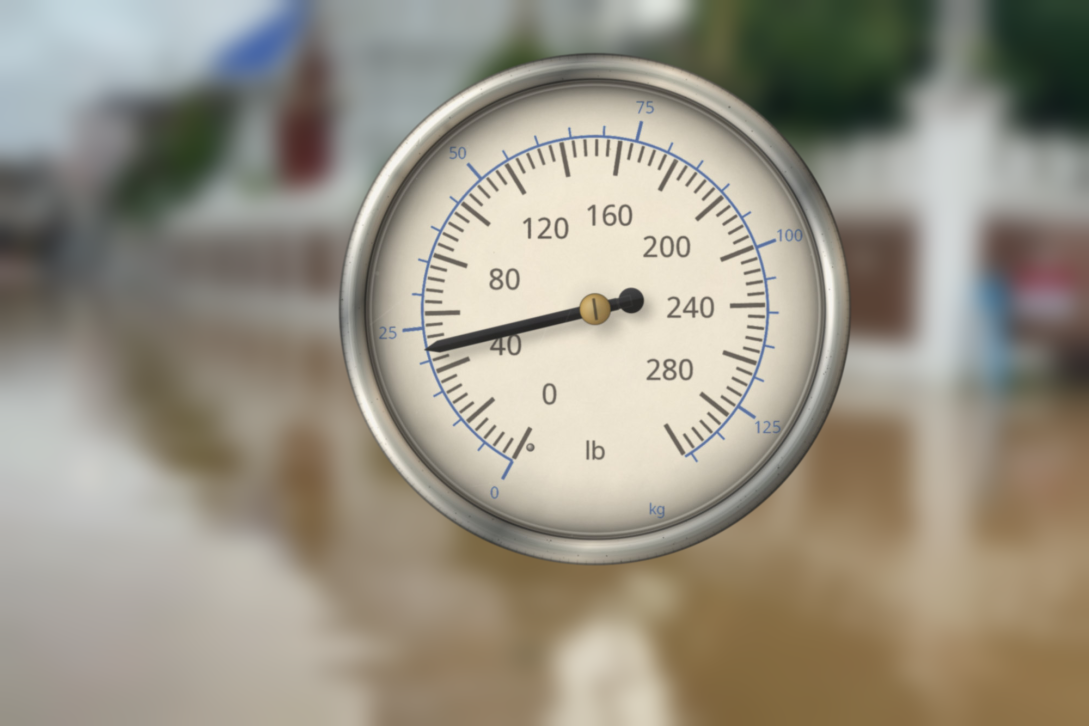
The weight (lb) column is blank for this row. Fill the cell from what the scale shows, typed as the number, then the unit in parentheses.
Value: 48 (lb)
